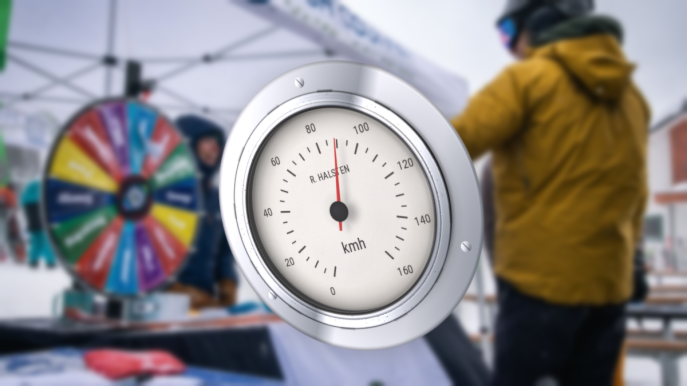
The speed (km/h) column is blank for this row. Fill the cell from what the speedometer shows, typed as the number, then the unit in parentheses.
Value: 90 (km/h)
